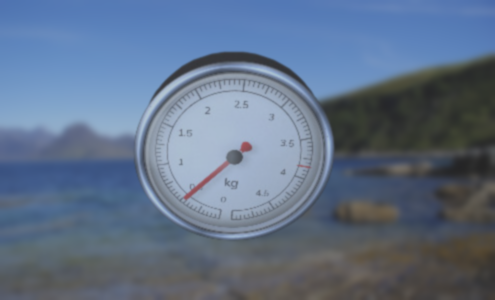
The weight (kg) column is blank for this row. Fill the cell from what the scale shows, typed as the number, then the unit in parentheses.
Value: 0.5 (kg)
